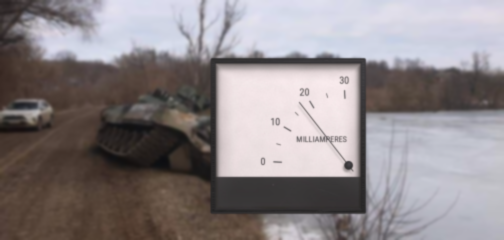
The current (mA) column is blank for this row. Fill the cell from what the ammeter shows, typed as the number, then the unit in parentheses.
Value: 17.5 (mA)
